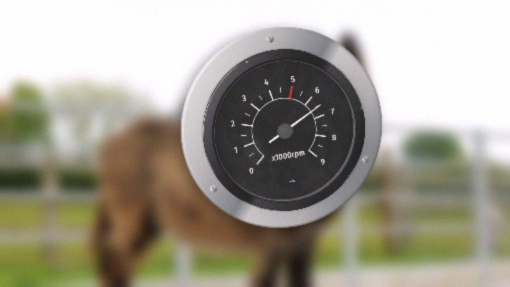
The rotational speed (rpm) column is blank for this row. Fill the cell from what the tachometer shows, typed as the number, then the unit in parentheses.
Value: 6500 (rpm)
